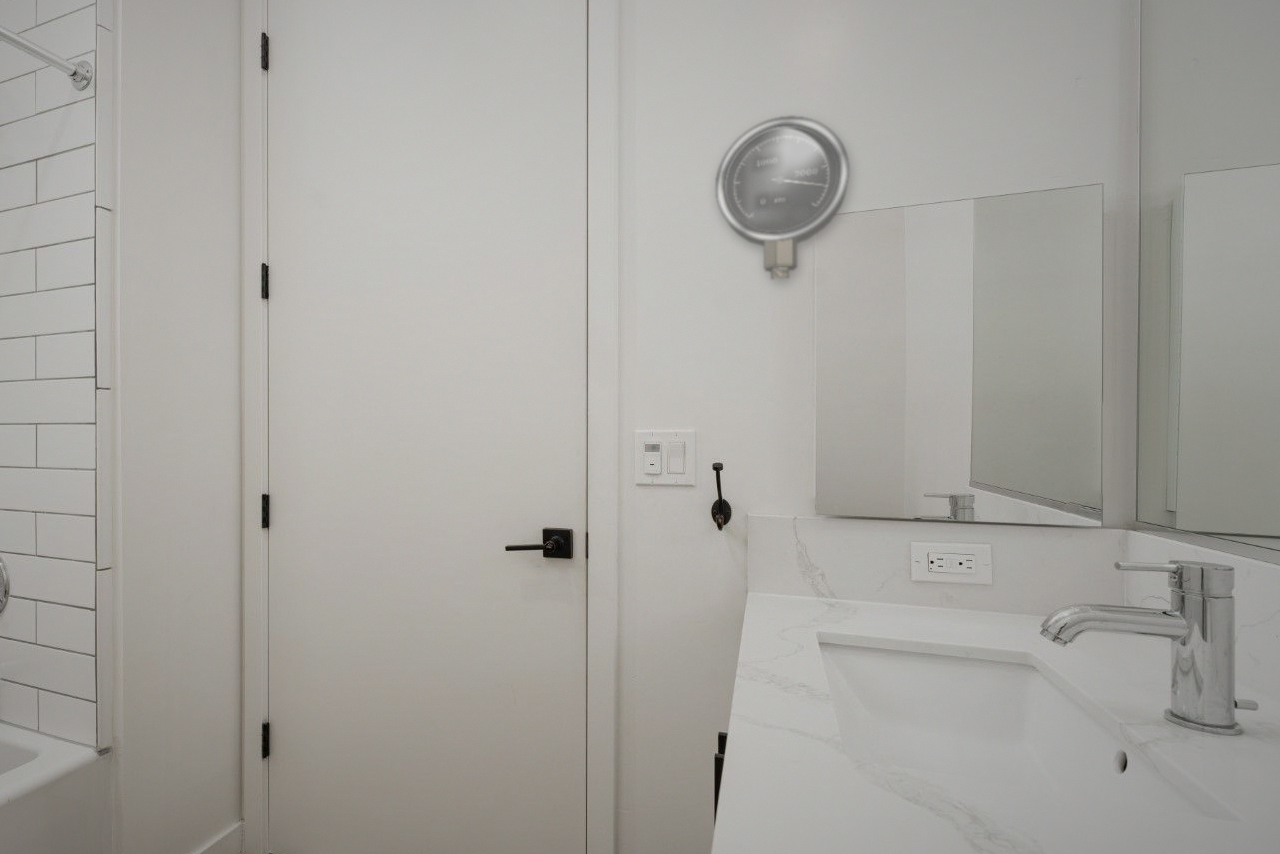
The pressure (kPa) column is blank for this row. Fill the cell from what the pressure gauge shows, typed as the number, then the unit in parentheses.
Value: 2250 (kPa)
